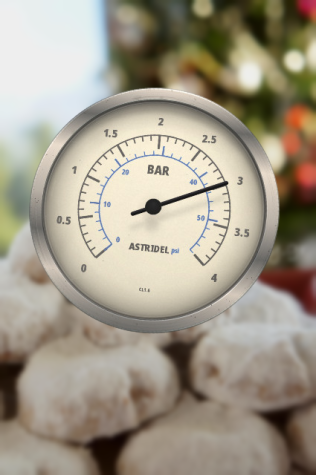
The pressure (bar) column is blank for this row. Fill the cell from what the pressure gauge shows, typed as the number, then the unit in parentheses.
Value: 3 (bar)
